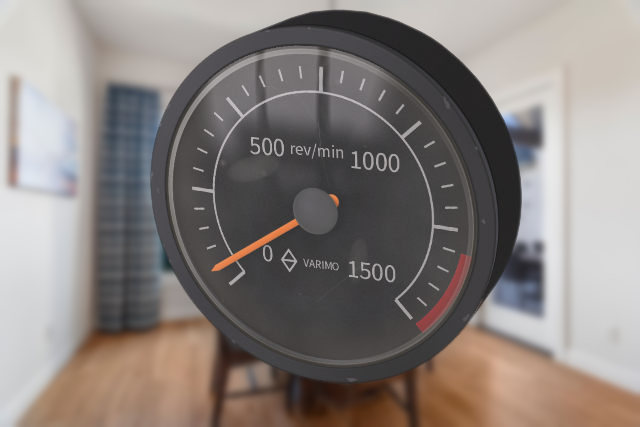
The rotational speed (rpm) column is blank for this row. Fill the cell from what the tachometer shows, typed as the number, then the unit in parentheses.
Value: 50 (rpm)
